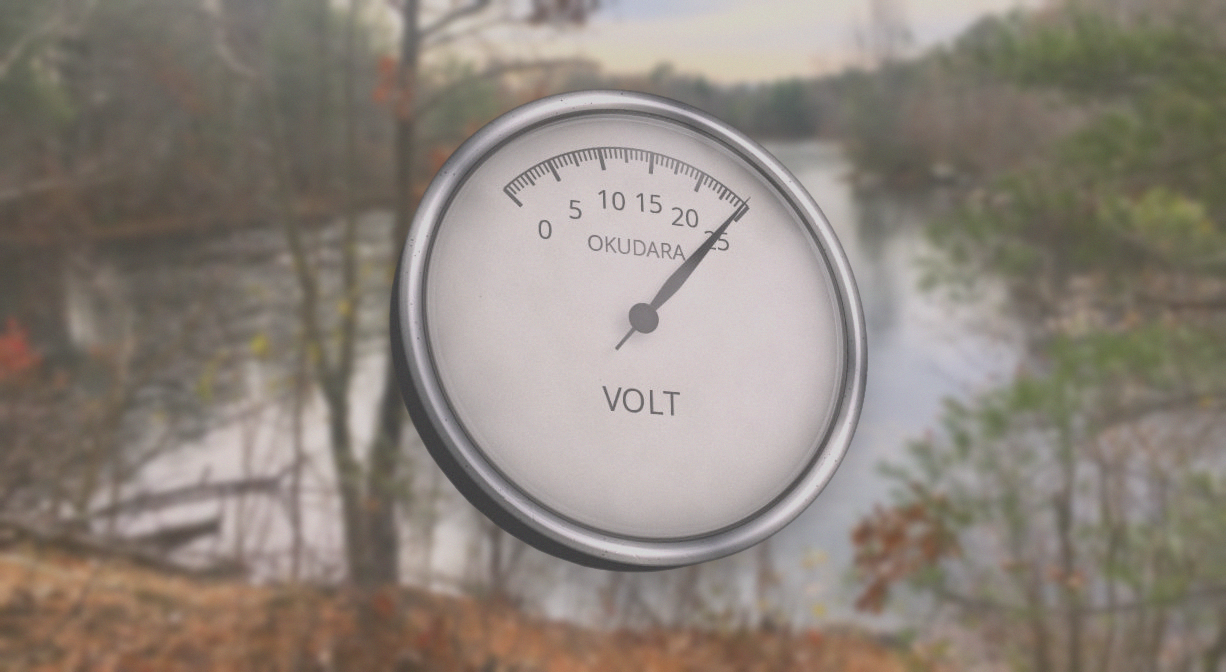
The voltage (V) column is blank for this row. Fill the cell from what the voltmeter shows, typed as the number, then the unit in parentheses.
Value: 24.5 (V)
